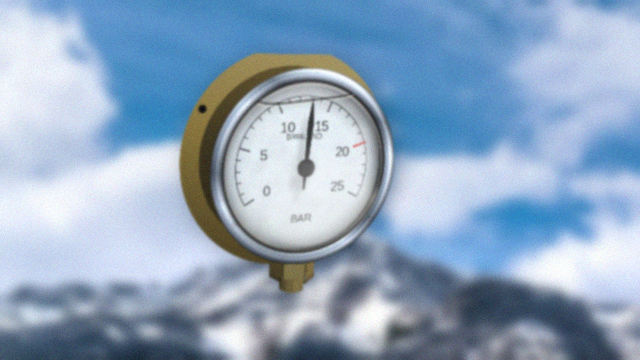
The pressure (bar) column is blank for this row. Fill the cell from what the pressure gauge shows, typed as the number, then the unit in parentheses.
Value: 13 (bar)
